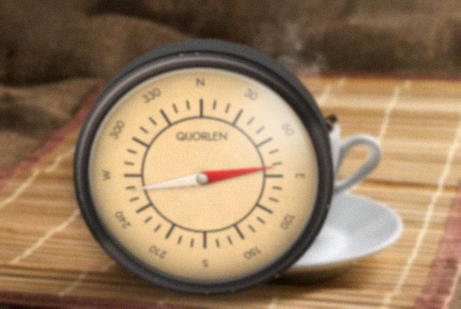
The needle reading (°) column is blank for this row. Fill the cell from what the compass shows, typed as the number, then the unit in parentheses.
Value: 80 (°)
